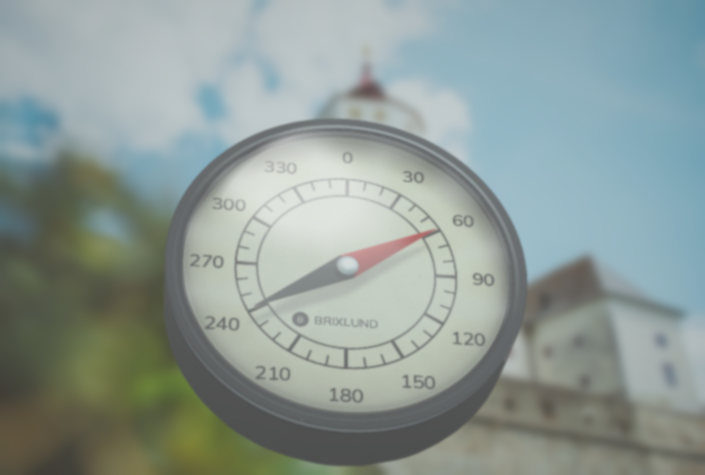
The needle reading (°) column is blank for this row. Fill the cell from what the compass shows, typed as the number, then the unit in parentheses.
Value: 60 (°)
